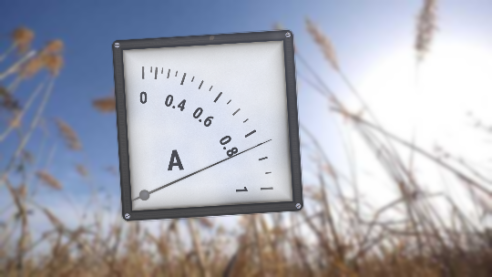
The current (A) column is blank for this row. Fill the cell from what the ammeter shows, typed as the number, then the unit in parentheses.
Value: 0.85 (A)
